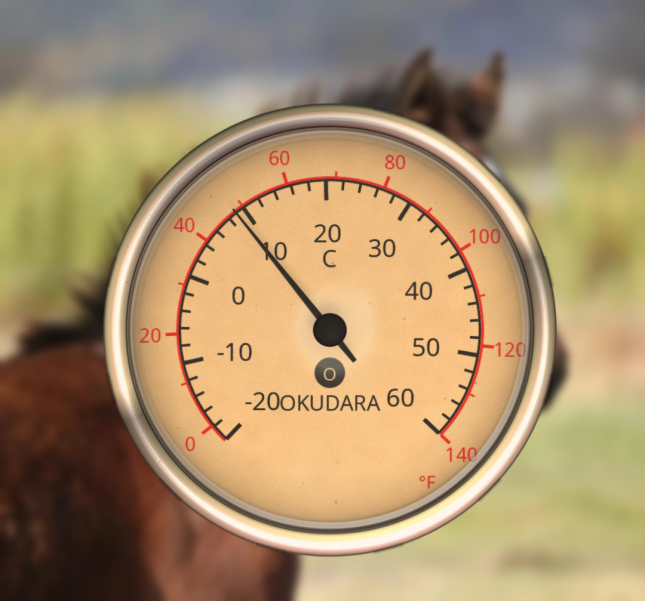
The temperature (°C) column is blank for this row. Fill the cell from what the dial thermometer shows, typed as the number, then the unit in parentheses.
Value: 9 (°C)
